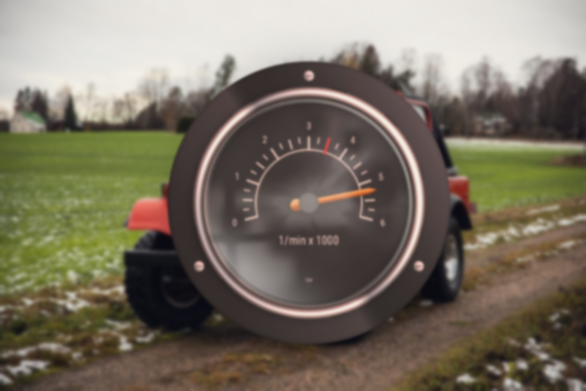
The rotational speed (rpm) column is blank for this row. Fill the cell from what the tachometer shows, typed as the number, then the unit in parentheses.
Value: 5250 (rpm)
